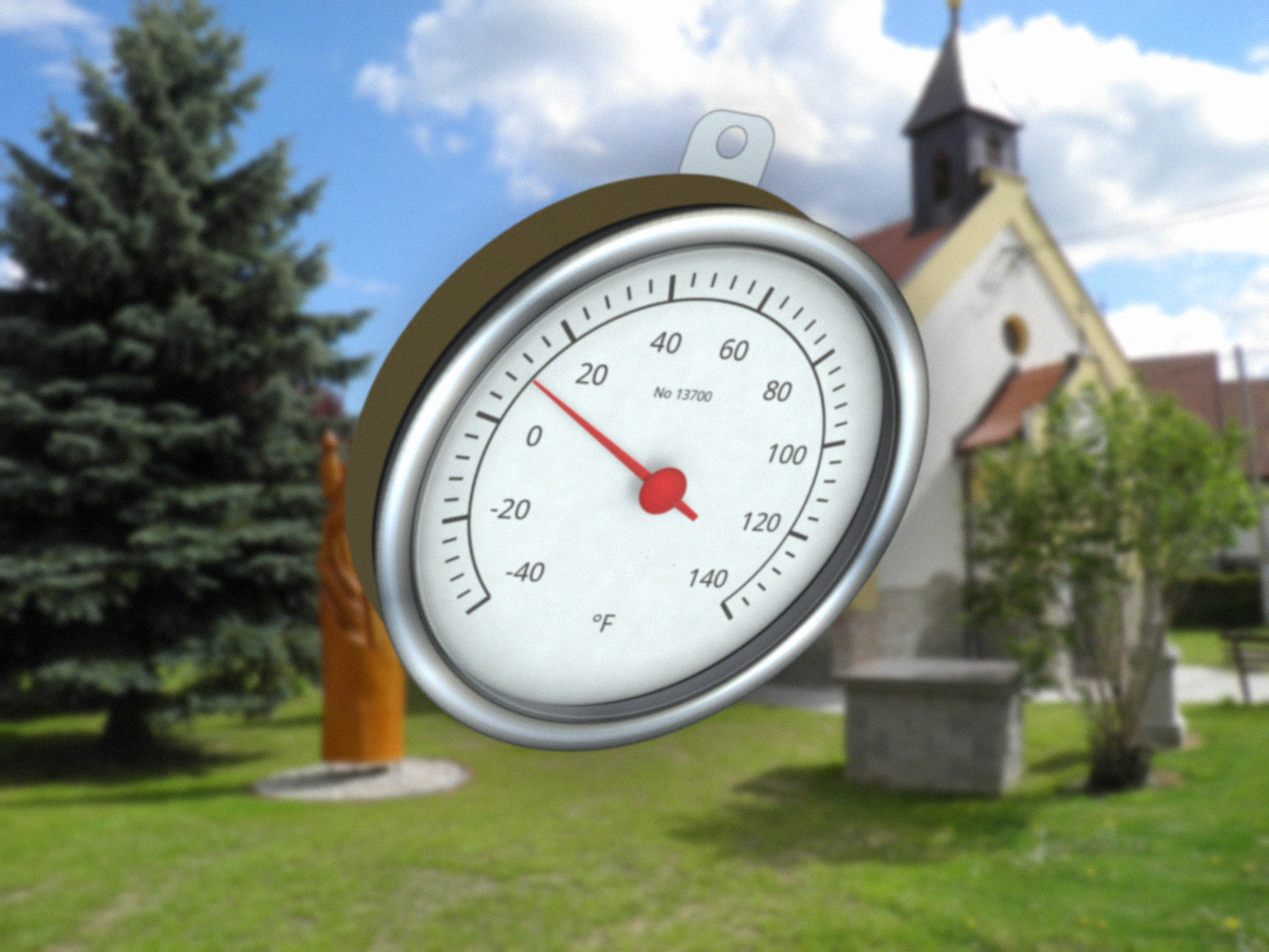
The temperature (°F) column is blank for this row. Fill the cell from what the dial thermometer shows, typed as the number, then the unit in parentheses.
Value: 10 (°F)
